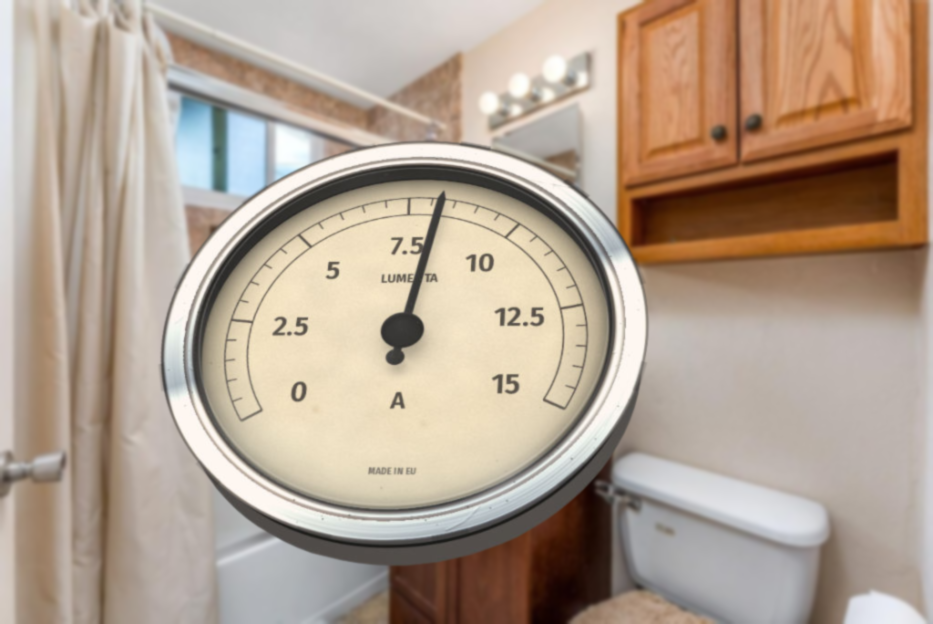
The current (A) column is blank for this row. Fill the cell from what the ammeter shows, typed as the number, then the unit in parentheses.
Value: 8.25 (A)
